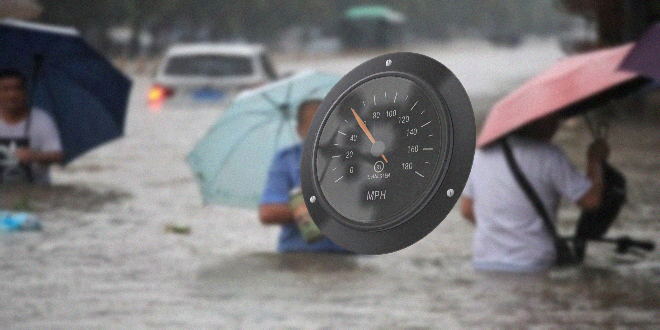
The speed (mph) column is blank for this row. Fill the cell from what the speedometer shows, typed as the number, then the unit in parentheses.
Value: 60 (mph)
